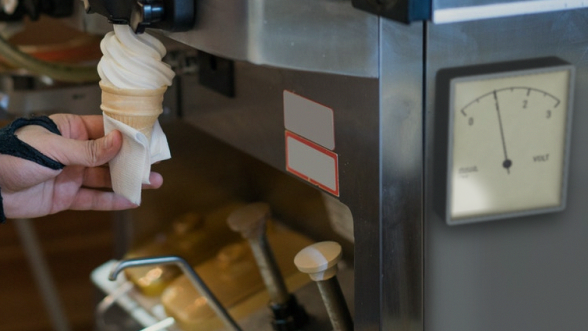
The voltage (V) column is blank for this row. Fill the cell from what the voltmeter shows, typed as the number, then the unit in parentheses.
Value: 1 (V)
